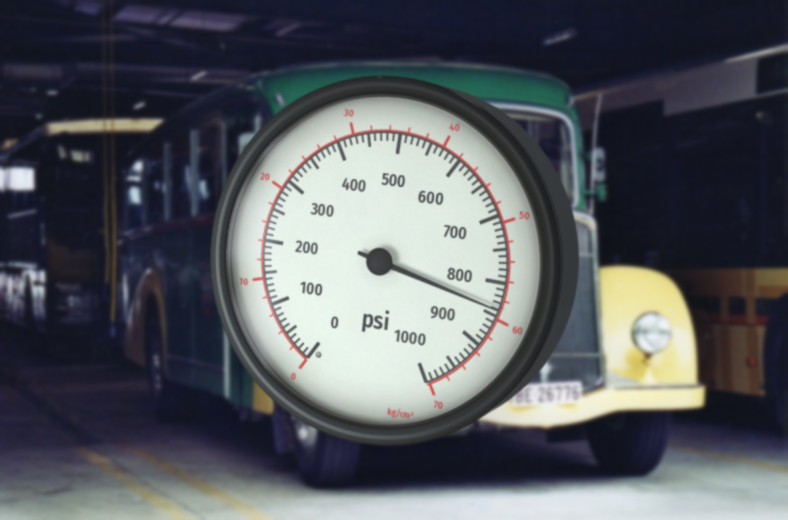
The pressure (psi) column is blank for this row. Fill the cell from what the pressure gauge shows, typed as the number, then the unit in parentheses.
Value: 840 (psi)
